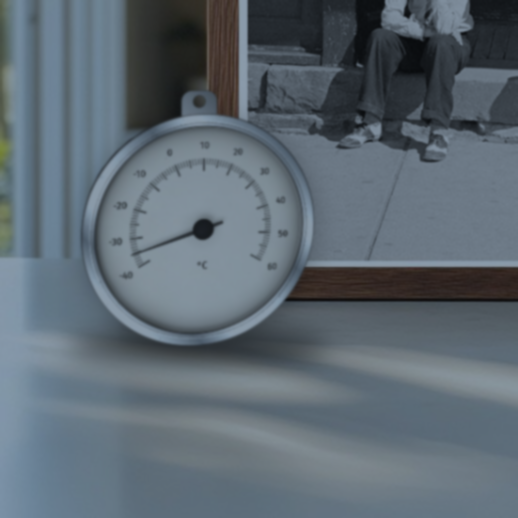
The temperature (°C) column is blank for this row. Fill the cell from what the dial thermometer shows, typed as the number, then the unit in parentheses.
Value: -35 (°C)
